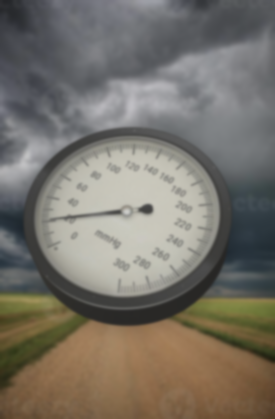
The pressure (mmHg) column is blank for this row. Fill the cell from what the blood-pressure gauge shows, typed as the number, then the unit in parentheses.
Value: 20 (mmHg)
